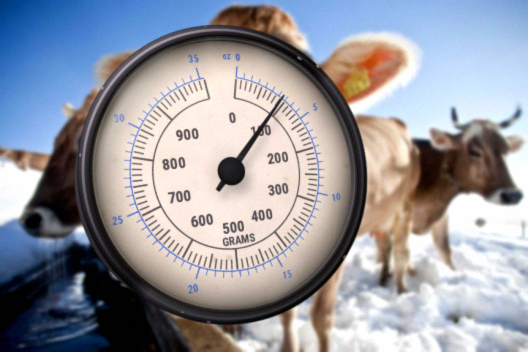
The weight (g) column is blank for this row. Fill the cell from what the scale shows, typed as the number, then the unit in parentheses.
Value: 90 (g)
